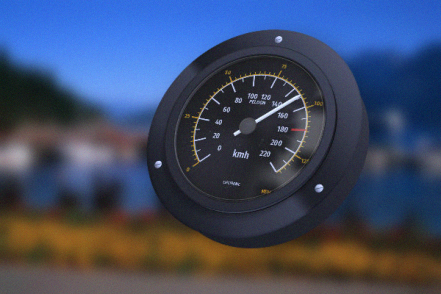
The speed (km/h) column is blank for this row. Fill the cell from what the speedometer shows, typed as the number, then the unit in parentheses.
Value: 150 (km/h)
